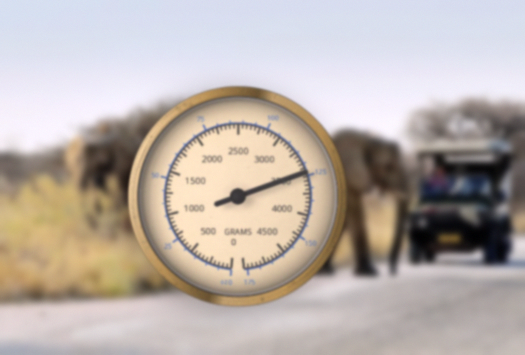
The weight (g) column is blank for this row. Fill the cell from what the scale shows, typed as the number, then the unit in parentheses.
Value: 3500 (g)
